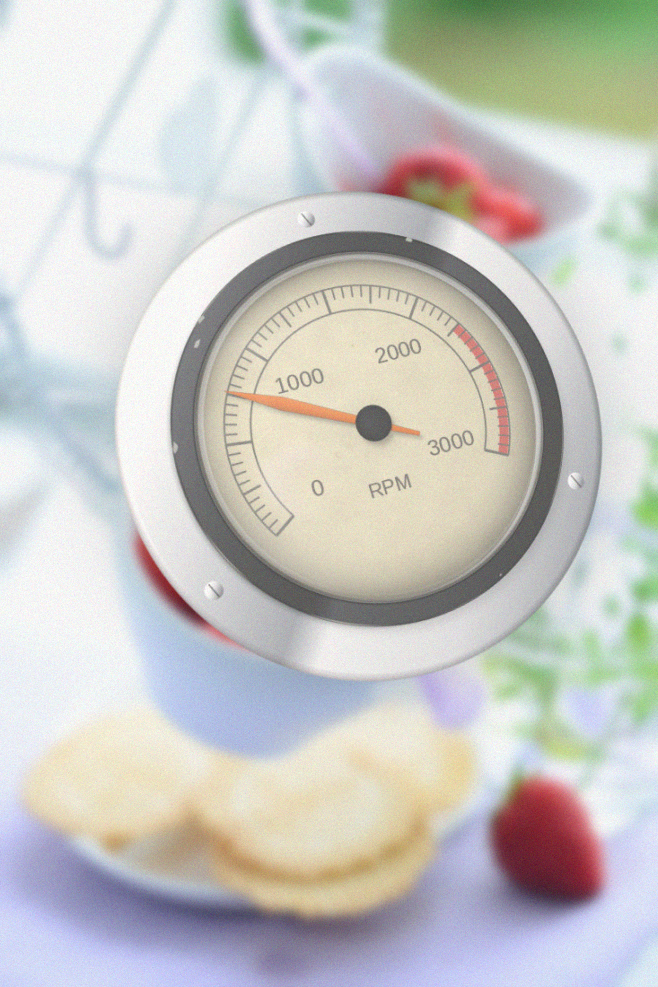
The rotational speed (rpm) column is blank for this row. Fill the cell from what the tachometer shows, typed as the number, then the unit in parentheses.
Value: 750 (rpm)
